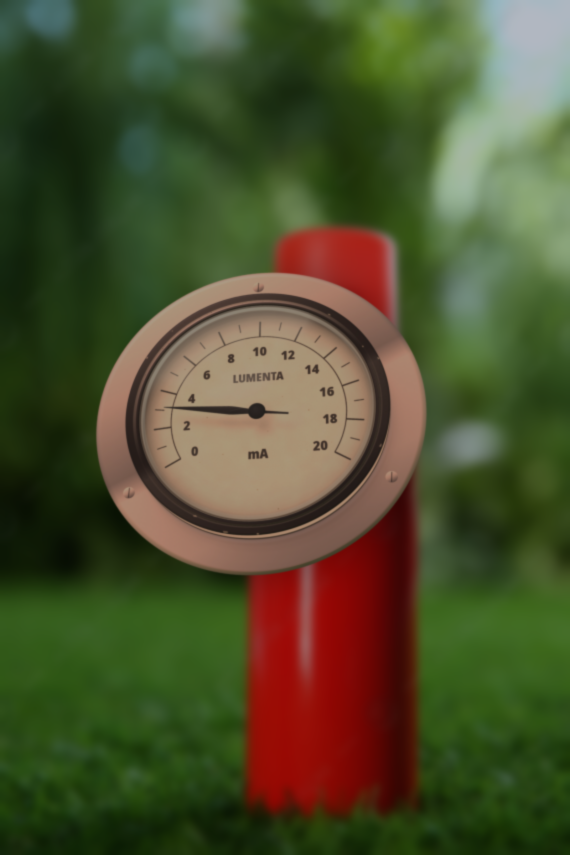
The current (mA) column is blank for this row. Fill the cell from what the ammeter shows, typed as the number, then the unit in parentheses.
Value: 3 (mA)
